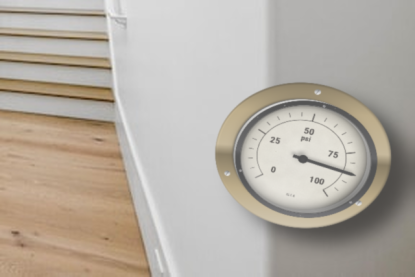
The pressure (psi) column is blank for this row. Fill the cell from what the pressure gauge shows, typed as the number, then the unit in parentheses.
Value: 85 (psi)
